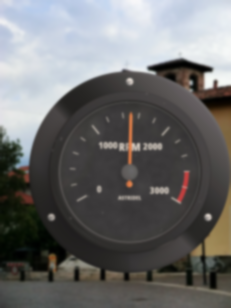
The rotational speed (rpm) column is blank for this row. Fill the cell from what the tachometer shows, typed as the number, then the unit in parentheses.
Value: 1500 (rpm)
